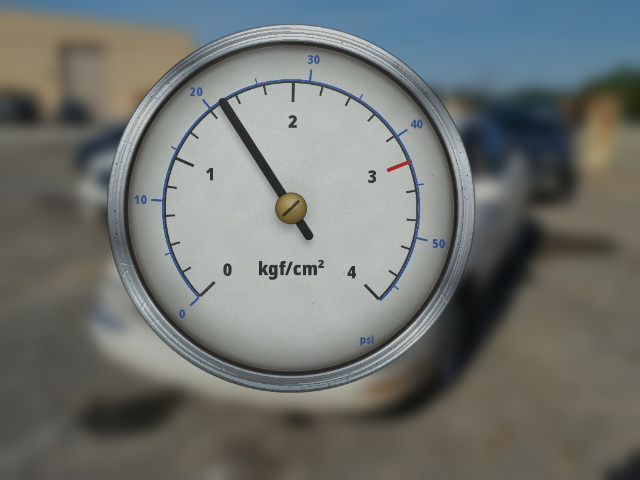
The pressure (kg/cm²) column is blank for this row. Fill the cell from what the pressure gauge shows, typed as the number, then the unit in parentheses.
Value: 1.5 (kg/cm²)
